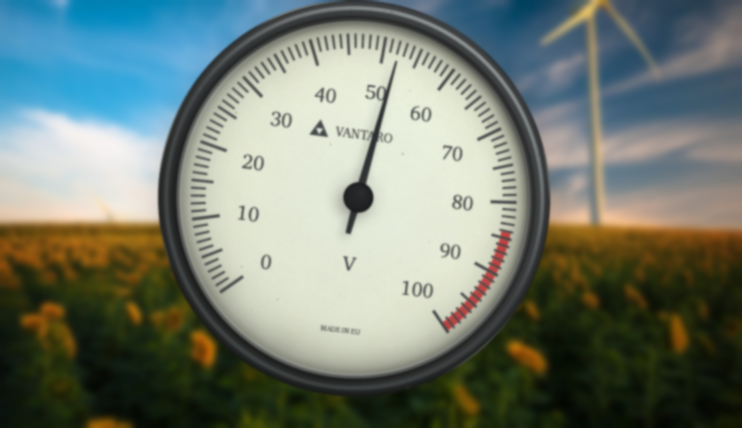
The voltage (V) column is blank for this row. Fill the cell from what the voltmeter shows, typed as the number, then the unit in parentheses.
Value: 52 (V)
